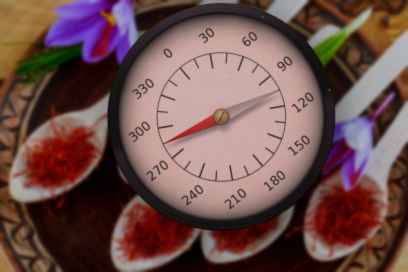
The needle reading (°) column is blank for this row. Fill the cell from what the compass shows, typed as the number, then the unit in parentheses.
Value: 285 (°)
